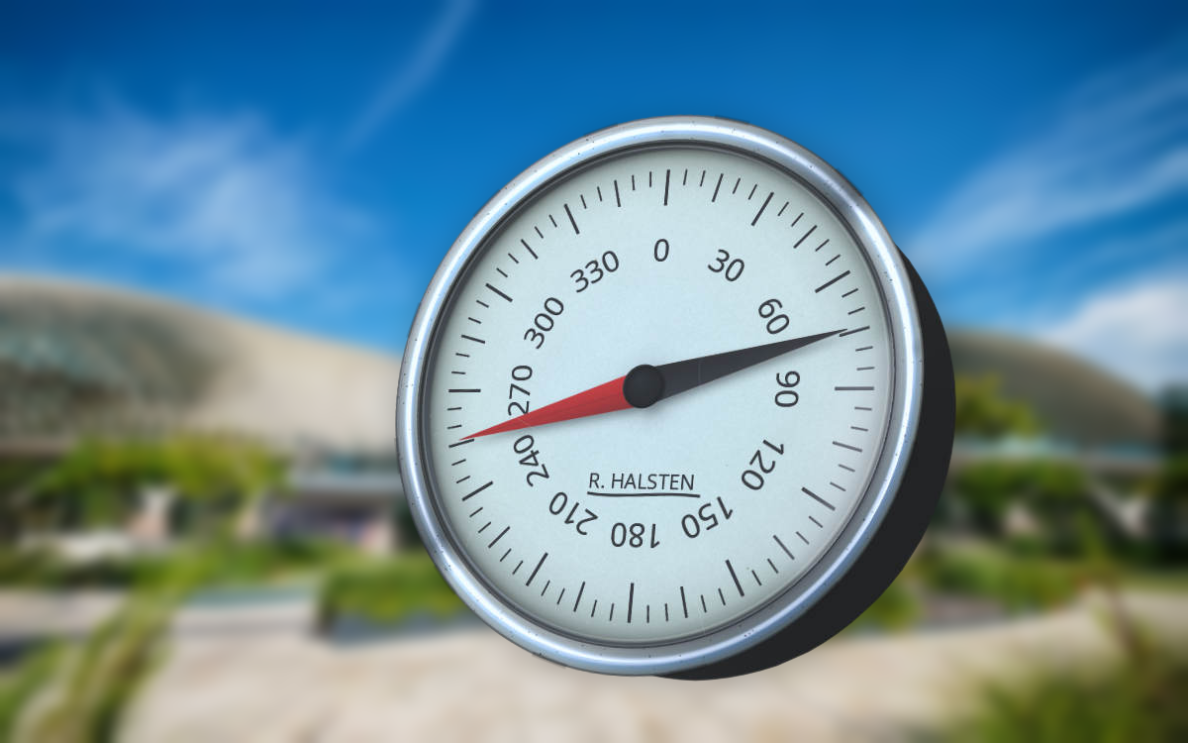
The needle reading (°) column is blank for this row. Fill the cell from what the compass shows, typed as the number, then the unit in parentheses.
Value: 255 (°)
